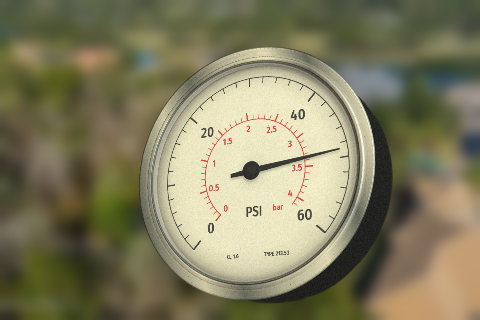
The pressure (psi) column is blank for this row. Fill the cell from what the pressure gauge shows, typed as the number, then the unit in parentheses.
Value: 49 (psi)
